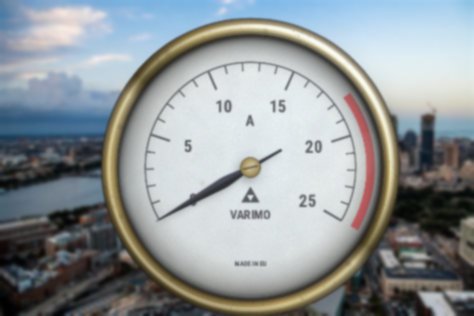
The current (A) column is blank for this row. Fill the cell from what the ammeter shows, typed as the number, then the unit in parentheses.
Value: 0 (A)
